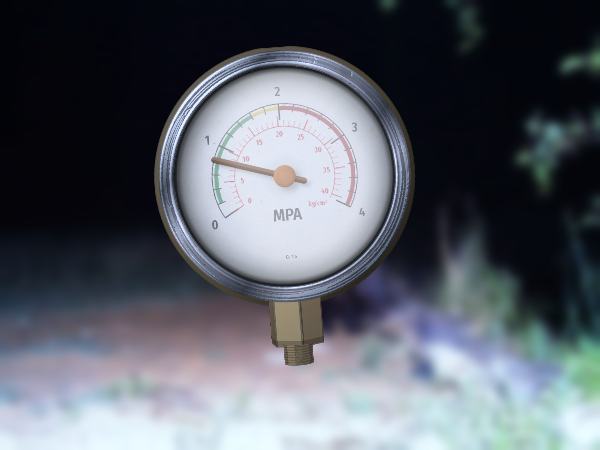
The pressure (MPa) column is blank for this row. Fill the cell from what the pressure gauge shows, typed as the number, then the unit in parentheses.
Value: 0.8 (MPa)
